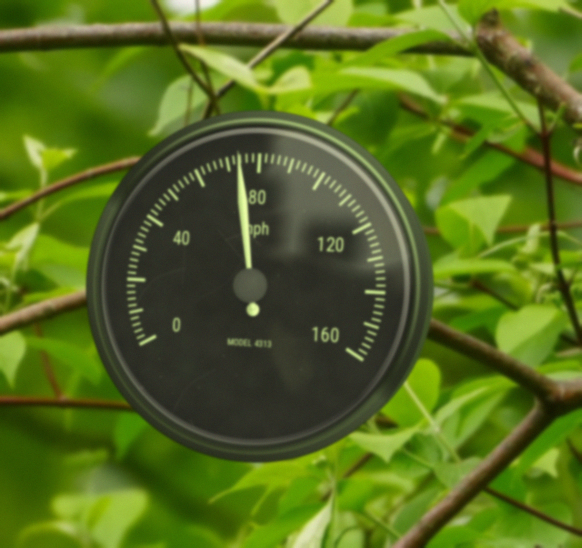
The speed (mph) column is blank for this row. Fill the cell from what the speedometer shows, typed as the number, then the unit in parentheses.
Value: 74 (mph)
